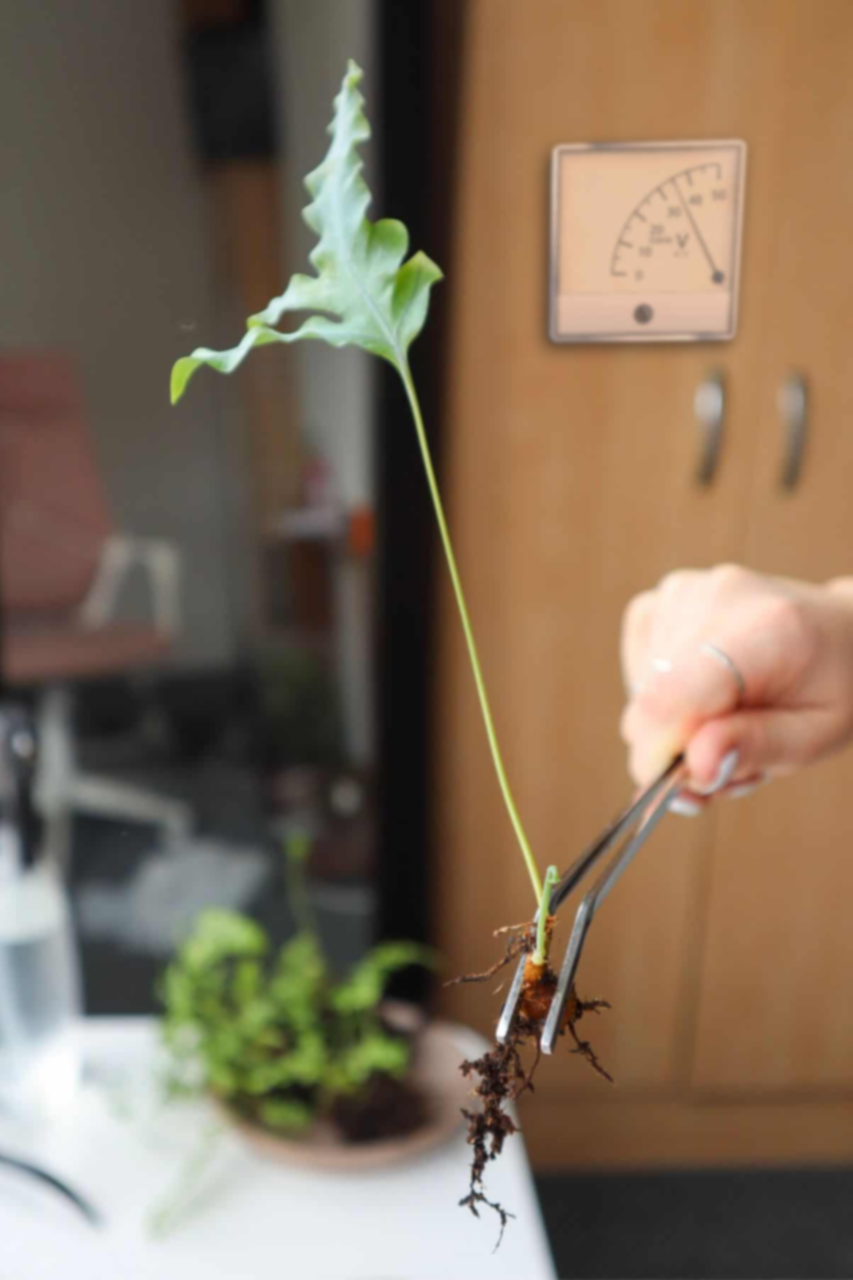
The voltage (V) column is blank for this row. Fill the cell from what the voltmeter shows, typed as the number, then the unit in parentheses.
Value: 35 (V)
